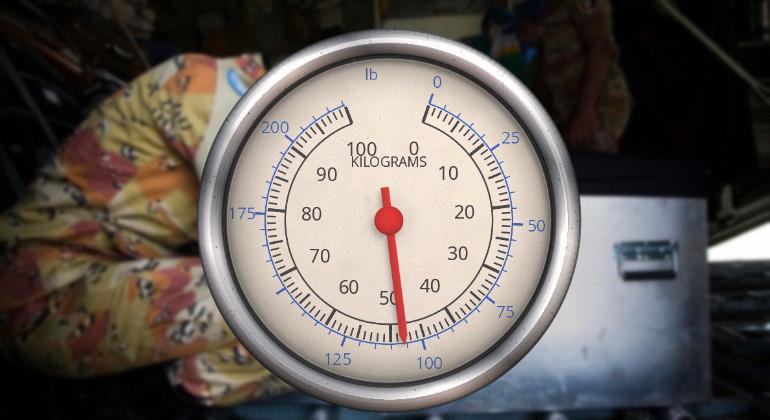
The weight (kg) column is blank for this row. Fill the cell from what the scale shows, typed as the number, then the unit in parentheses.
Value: 48 (kg)
